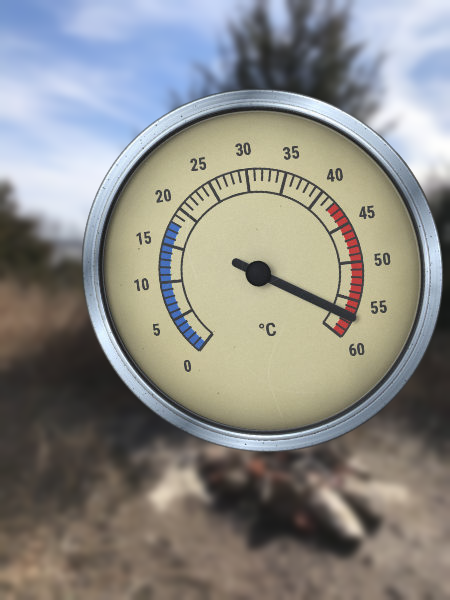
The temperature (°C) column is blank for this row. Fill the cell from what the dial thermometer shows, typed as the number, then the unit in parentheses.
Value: 57 (°C)
